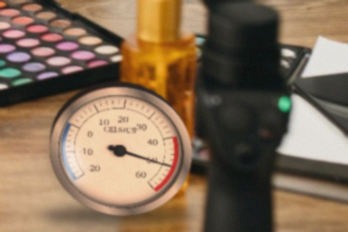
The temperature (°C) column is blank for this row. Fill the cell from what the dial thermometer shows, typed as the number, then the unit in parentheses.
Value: 50 (°C)
